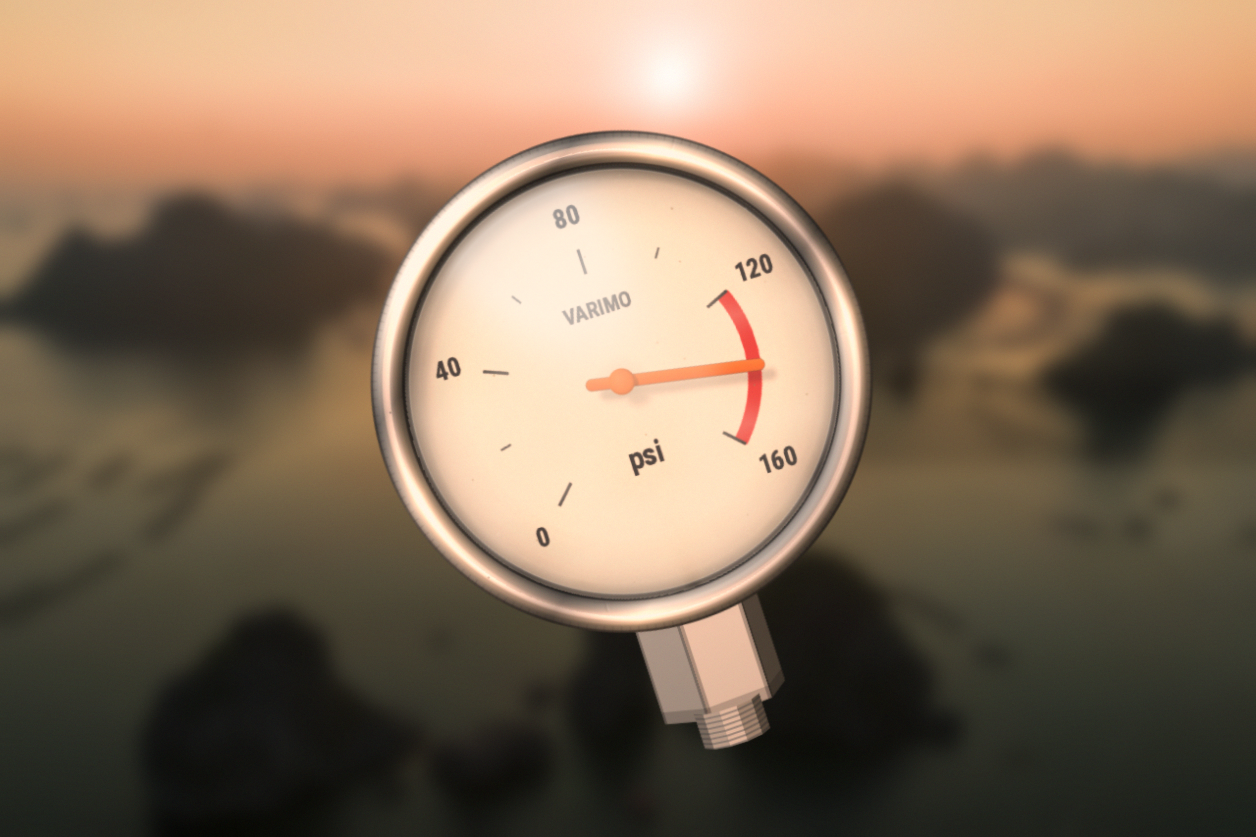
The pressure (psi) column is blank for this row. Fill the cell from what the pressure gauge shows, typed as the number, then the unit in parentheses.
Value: 140 (psi)
